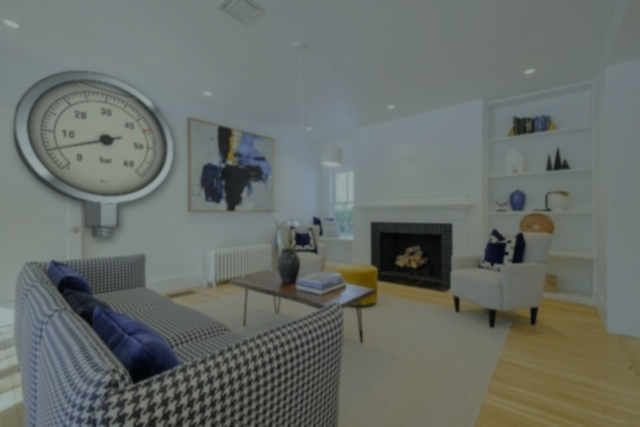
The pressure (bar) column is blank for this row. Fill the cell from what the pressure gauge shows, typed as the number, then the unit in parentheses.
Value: 5 (bar)
